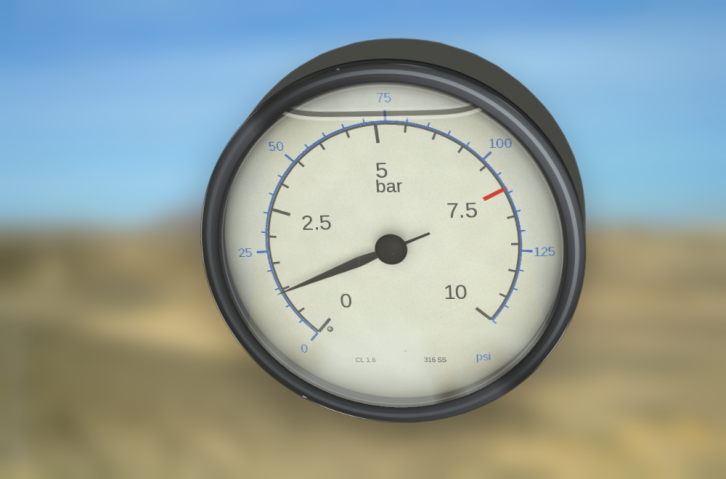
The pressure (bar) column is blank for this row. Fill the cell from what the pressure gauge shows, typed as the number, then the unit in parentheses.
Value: 1 (bar)
